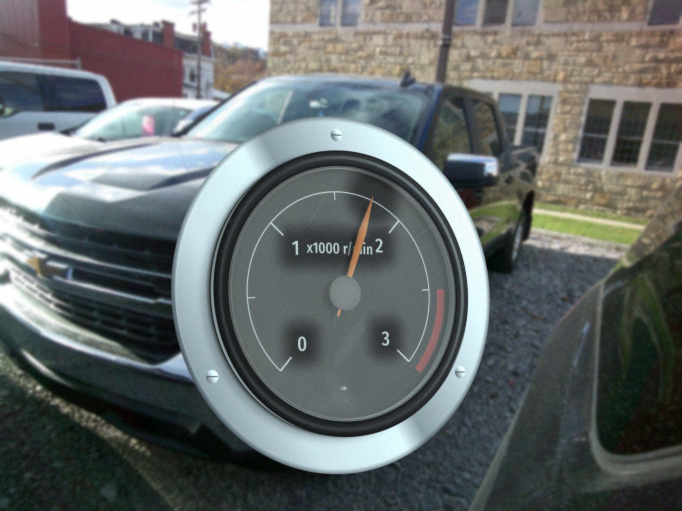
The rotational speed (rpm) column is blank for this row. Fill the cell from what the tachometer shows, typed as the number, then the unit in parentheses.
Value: 1750 (rpm)
